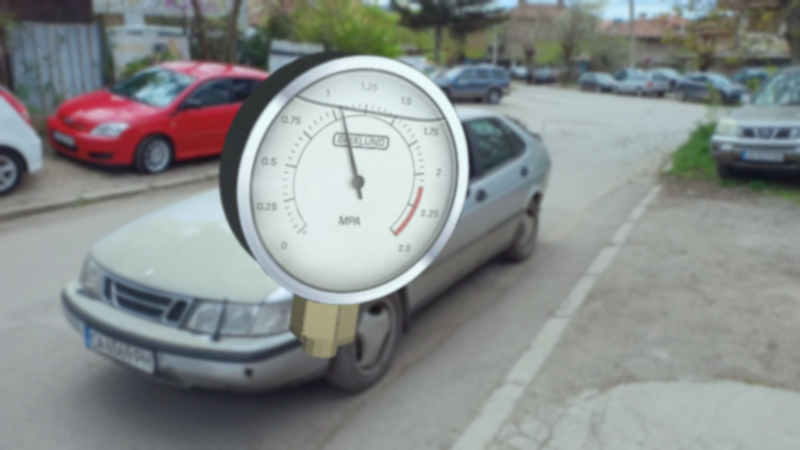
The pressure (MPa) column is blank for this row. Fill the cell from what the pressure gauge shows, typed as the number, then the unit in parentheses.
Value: 1.05 (MPa)
